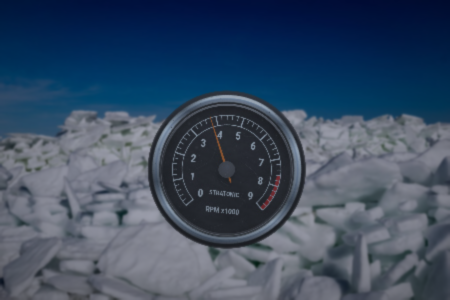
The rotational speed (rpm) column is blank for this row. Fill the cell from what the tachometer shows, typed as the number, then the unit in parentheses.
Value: 3800 (rpm)
